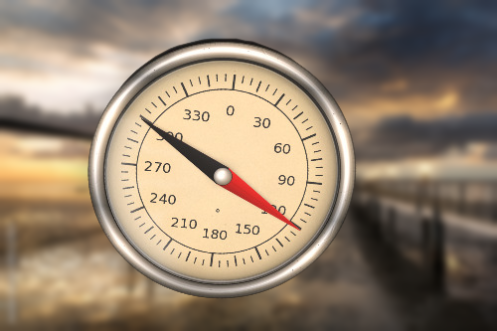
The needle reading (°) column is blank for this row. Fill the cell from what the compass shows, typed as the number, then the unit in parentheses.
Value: 120 (°)
